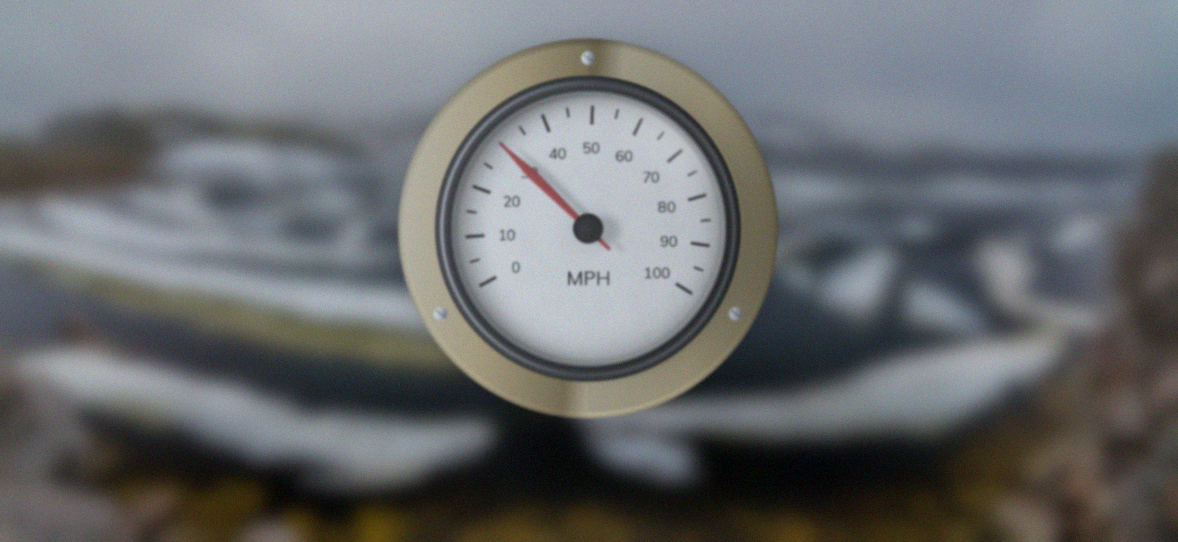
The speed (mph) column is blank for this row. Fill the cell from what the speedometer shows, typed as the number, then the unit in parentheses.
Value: 30 (mph)
